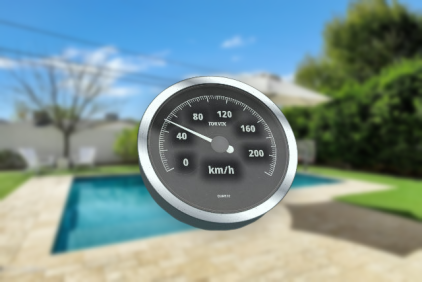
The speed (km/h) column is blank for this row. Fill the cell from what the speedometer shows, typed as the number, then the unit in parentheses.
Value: 50 (km/h)
